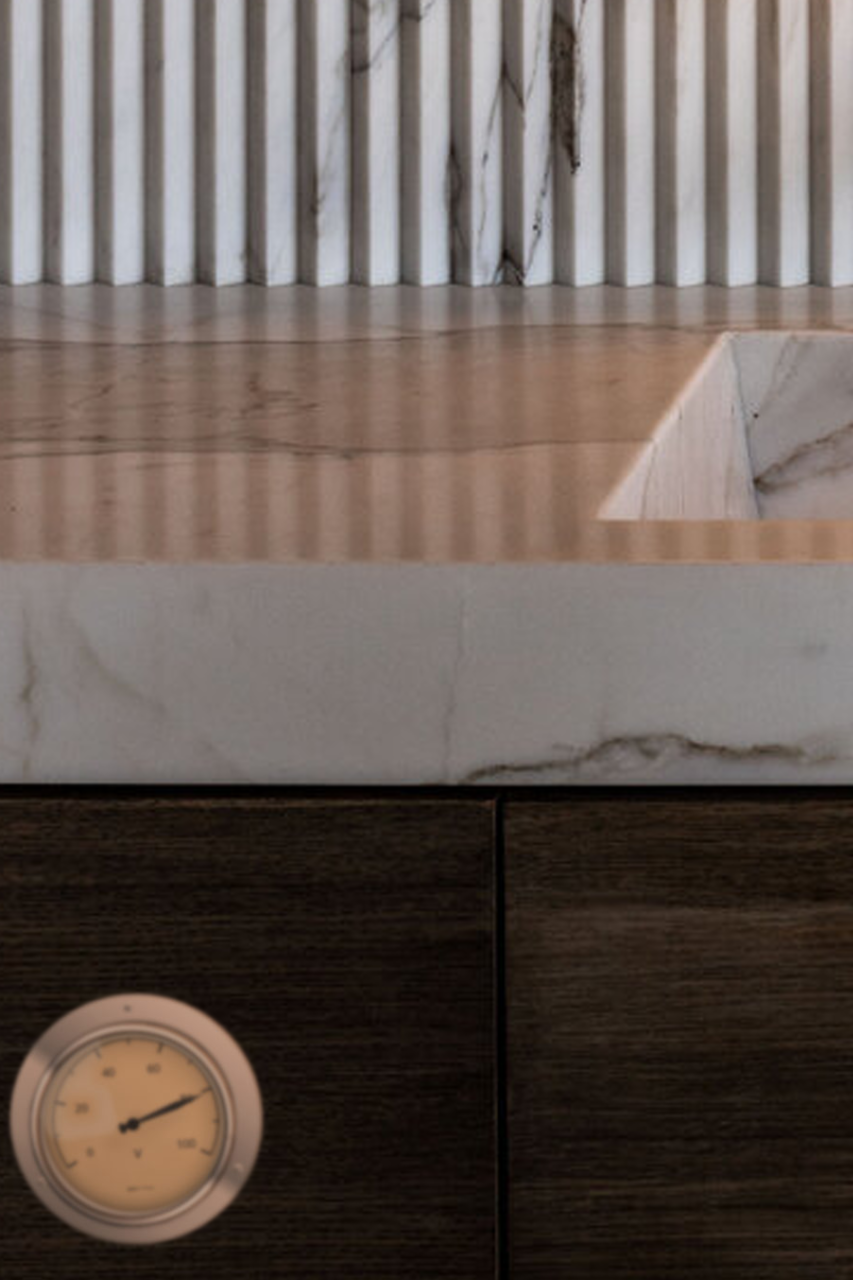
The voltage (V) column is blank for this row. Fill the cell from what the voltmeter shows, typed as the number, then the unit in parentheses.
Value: 80 (V)
